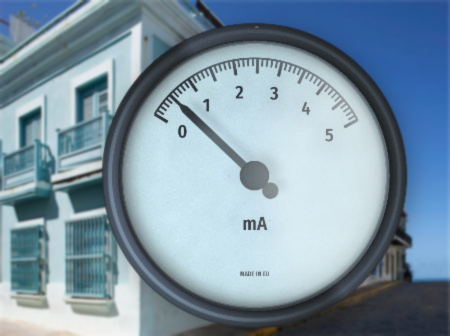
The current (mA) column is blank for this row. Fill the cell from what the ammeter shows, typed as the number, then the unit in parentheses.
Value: 0.5 (mA)
